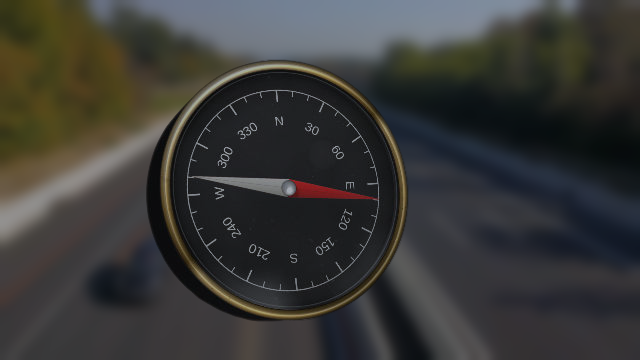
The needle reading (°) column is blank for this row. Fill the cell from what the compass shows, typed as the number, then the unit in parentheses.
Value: 100 (°)
